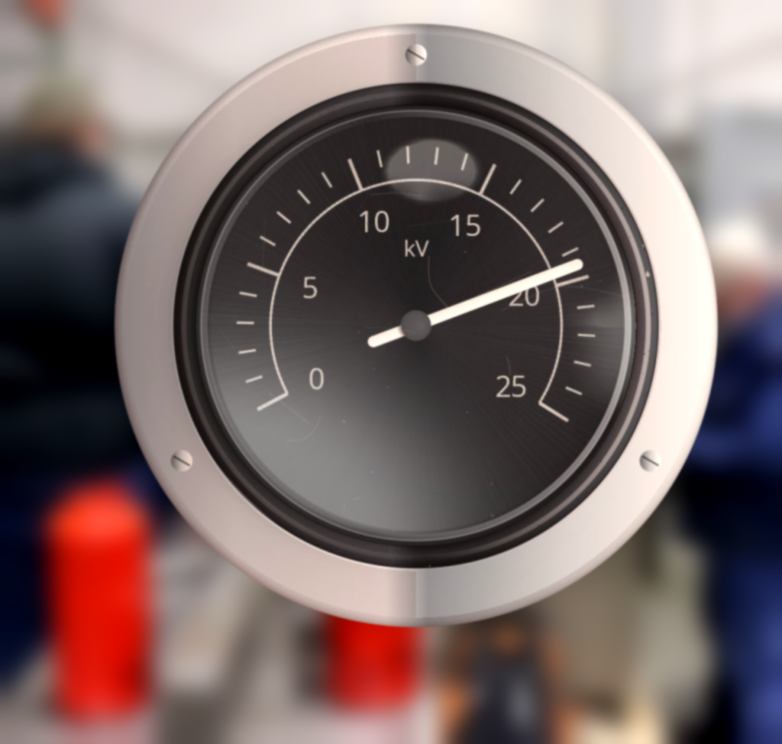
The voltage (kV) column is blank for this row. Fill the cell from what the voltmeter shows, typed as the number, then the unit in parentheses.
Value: 19.5 (kV)
